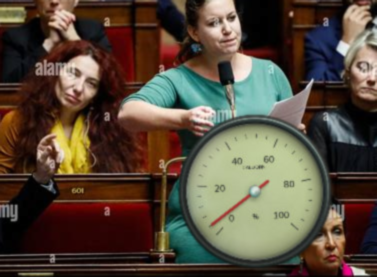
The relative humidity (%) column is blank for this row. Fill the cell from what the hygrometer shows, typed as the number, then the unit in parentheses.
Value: 4 (%)
